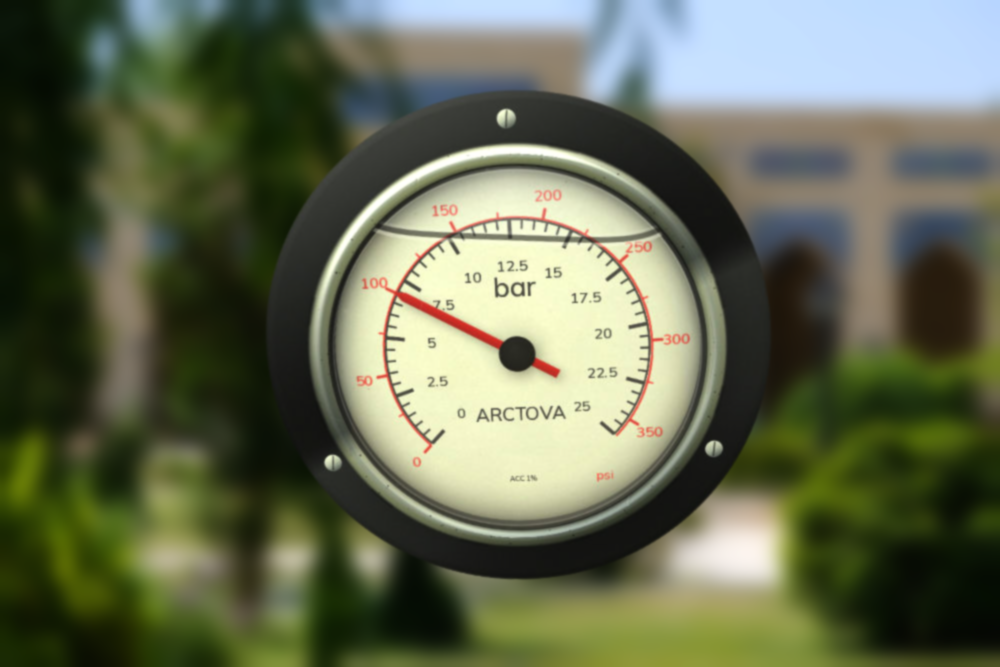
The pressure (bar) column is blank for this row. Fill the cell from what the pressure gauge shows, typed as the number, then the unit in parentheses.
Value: 7 (bar)
